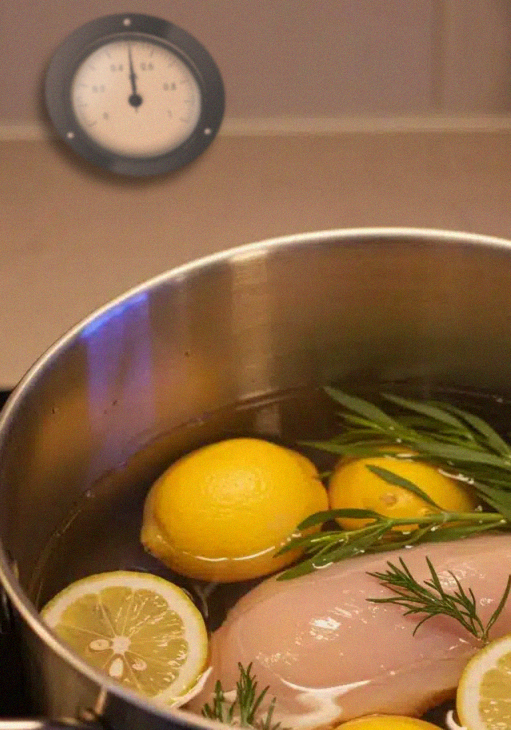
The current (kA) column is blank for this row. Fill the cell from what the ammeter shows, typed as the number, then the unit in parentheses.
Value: 0.5 (kA)
